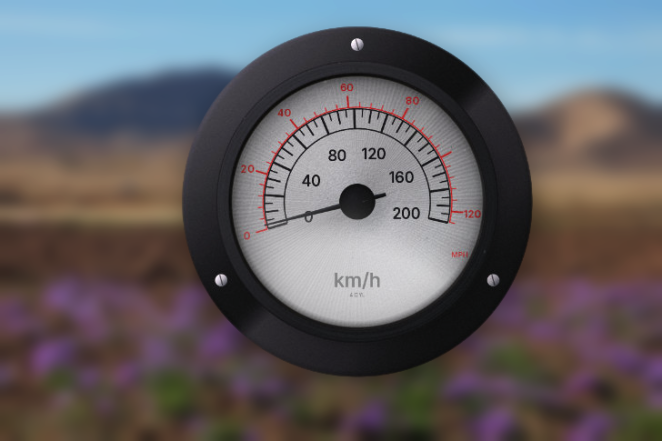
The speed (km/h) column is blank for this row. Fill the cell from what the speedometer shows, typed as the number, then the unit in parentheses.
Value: 2.5 (km/h)
